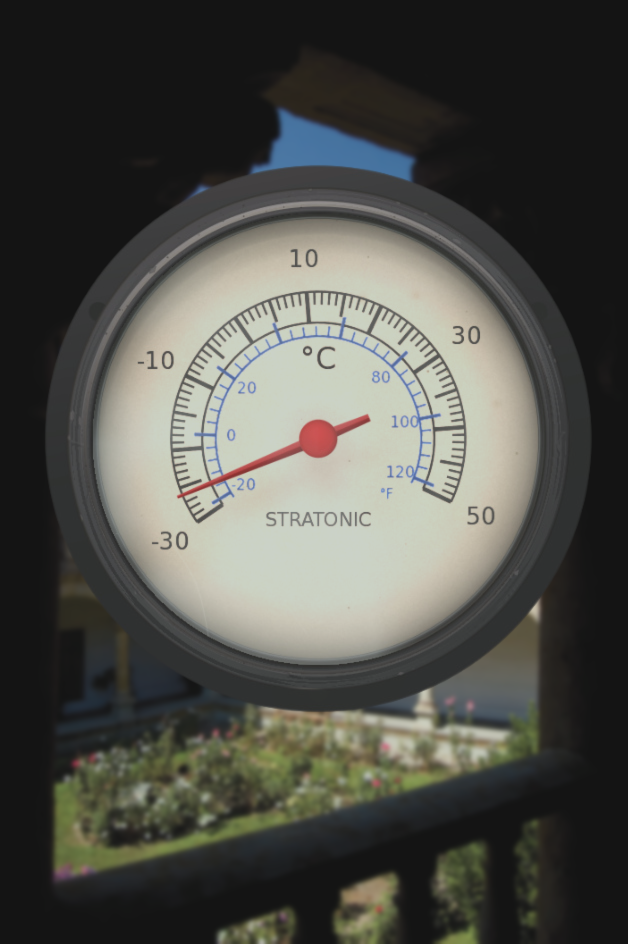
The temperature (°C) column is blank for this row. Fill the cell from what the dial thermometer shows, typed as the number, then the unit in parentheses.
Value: -26 (°C)
